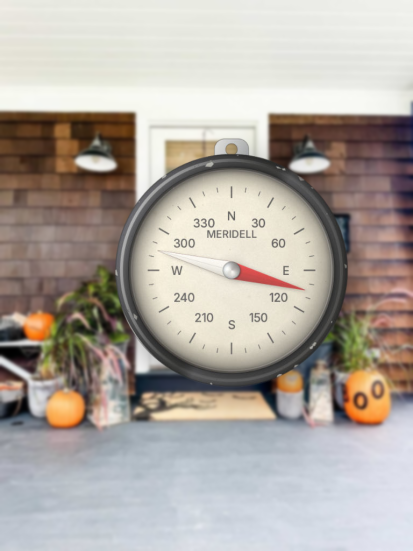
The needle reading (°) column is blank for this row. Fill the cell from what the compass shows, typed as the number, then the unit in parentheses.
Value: 105 (°)
